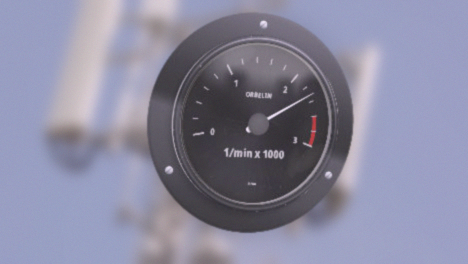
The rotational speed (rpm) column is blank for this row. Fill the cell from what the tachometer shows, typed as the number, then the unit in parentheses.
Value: 2300 (rpm)
